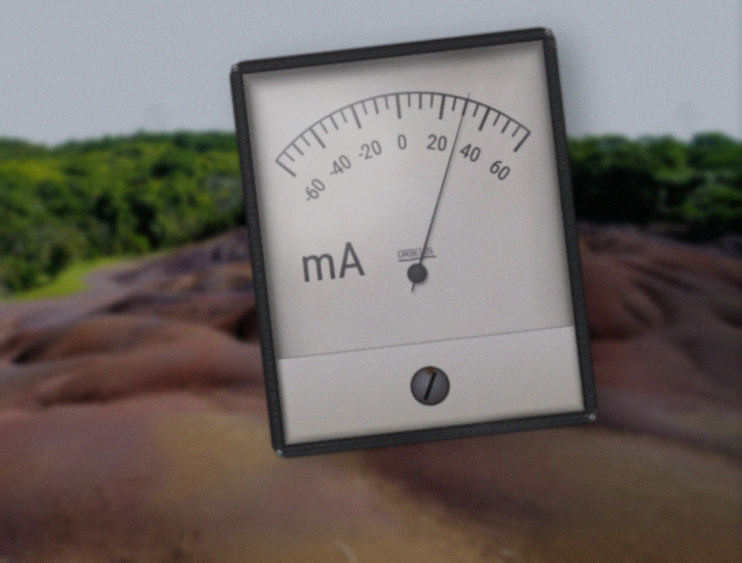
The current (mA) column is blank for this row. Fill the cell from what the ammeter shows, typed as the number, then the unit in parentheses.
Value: 30 (mA)
